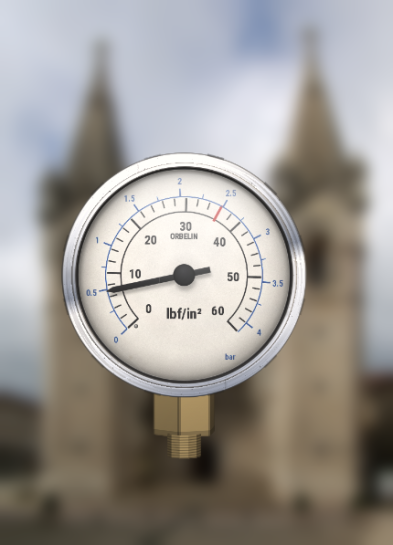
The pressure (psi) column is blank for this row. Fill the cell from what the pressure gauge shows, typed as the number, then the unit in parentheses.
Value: 7 (psi)
